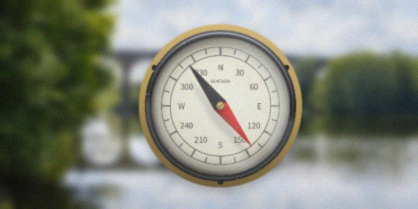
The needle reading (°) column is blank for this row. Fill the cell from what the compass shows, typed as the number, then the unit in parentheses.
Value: 142.5 (°)
